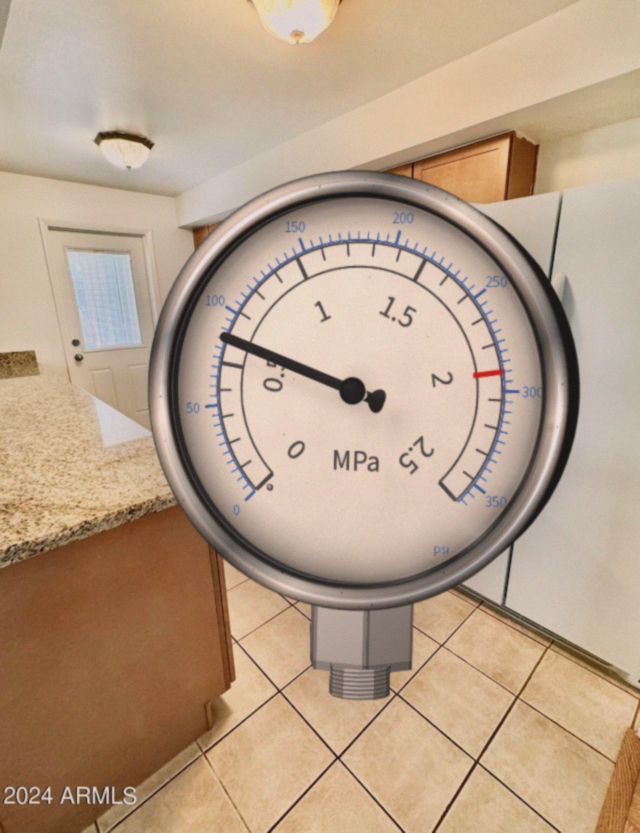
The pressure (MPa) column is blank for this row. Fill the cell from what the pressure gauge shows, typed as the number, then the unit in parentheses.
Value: 0.6 (MPa)
